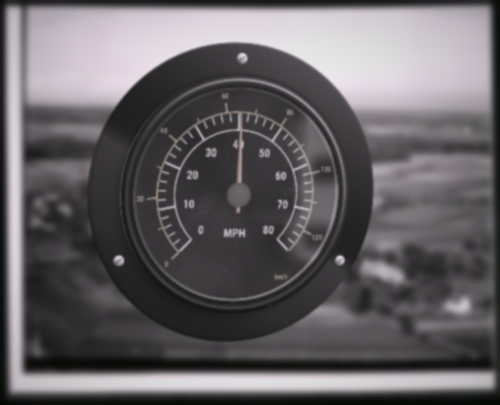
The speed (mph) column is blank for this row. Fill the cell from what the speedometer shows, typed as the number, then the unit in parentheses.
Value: 40 (mph)
